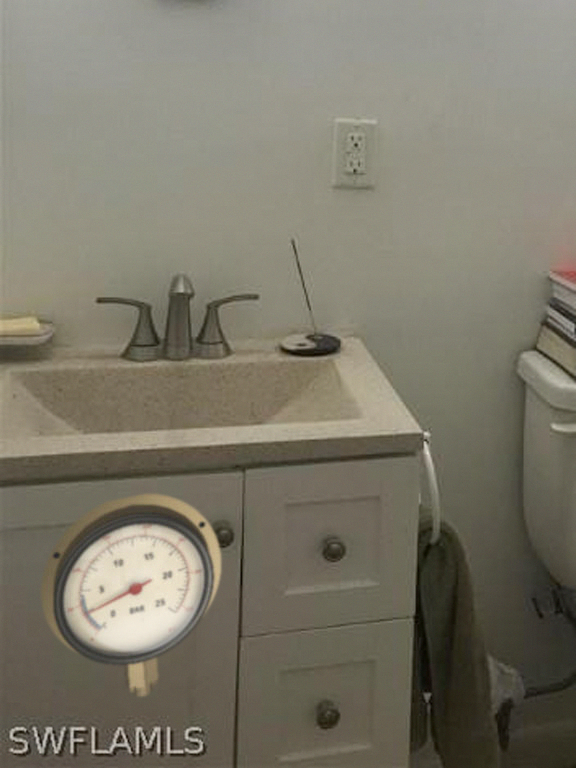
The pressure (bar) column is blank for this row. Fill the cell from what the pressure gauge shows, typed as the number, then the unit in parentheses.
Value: 2.5 (bar)
